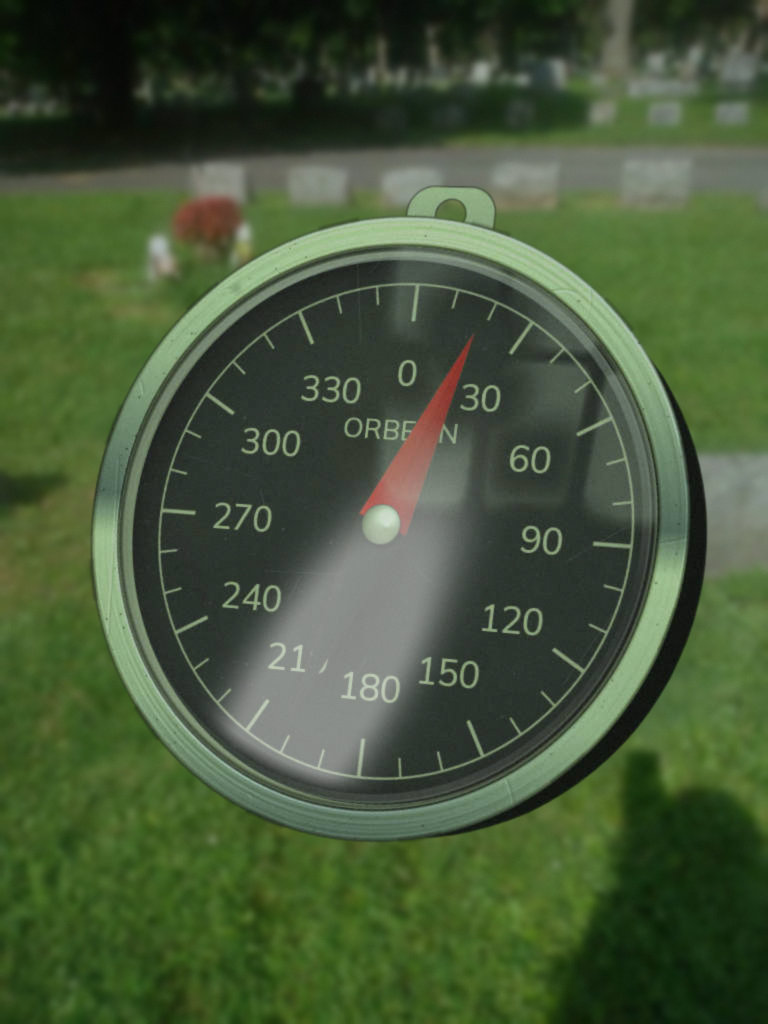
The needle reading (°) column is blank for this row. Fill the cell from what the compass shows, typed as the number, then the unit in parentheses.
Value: 20 (°)
